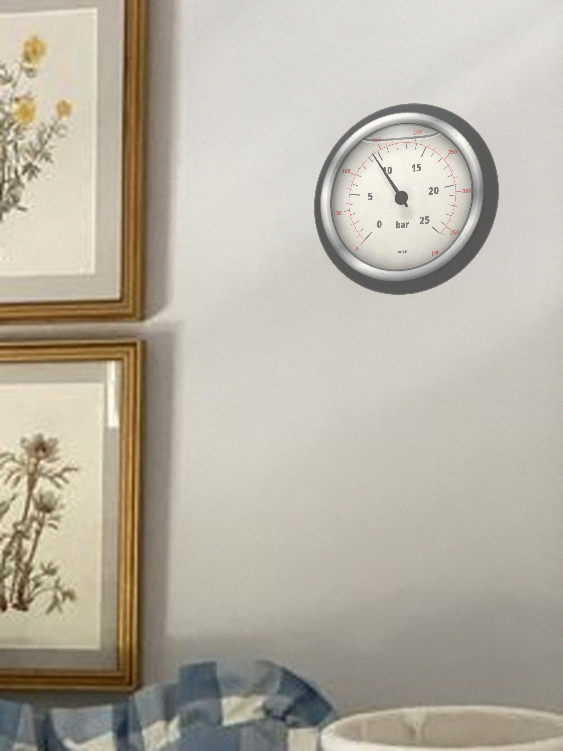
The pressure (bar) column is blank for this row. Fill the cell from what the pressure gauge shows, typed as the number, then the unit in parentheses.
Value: 9.5 (bar)
